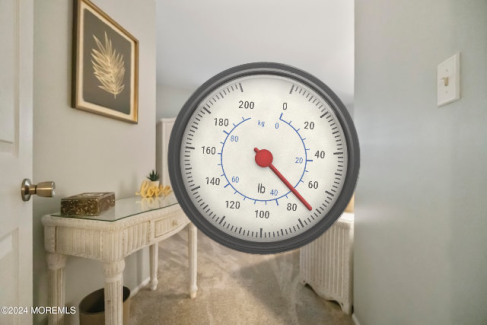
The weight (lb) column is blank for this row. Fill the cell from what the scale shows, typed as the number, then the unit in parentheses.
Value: 72 (lb)
